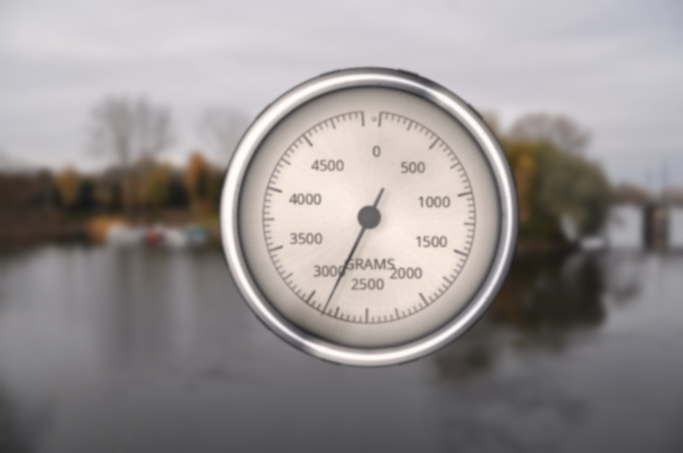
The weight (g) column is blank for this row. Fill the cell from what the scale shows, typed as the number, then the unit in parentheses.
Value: 2850 (g)
